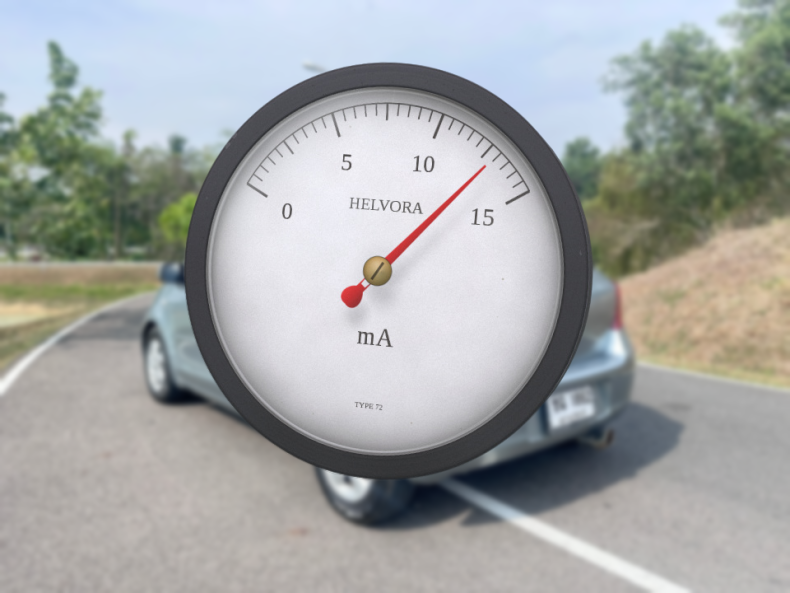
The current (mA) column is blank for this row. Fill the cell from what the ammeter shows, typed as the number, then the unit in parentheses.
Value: 13 (mA)
